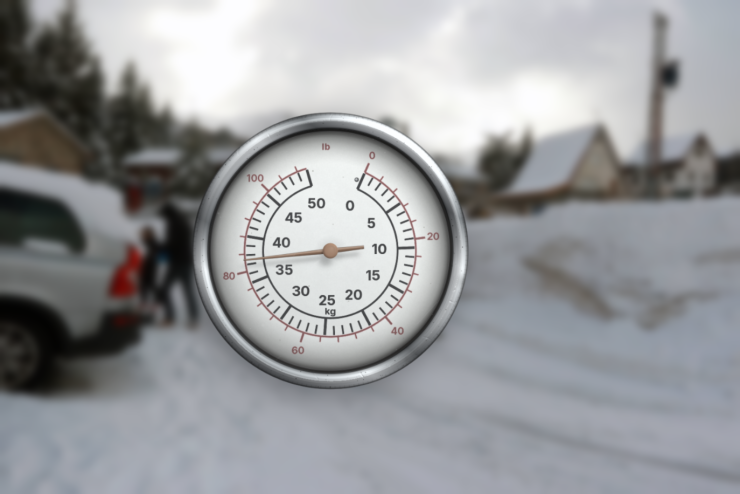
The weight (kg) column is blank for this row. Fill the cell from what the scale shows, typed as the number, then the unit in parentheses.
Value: 37.5 (kg)
